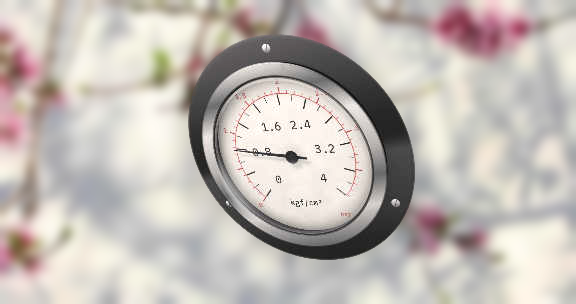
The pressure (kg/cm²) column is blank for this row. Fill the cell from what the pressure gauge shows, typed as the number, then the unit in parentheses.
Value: 0.8 (kg/cm²)
